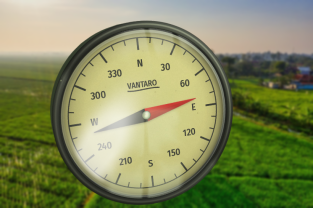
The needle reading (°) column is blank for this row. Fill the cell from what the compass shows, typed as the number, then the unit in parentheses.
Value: 80 (°)
